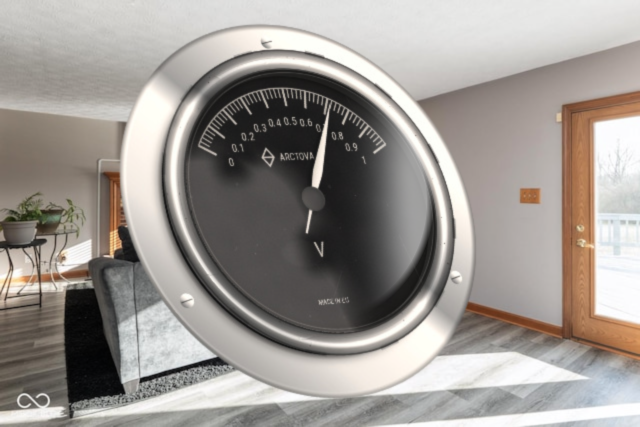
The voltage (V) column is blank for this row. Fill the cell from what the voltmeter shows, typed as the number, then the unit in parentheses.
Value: 0.7 (V)
